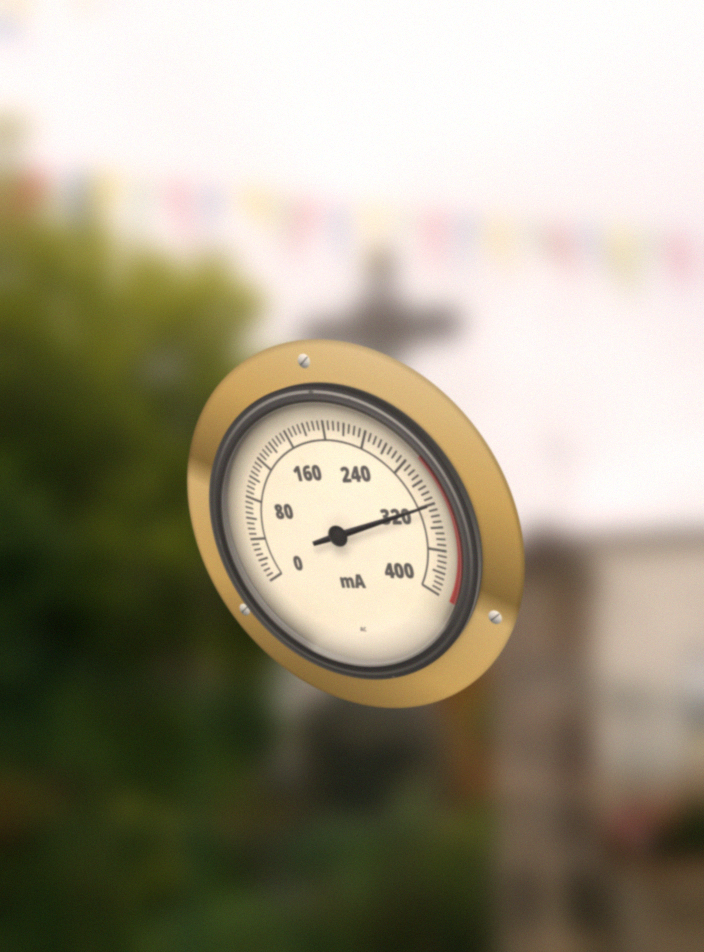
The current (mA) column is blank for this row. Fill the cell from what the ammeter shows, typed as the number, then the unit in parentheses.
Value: 320 (mA)
